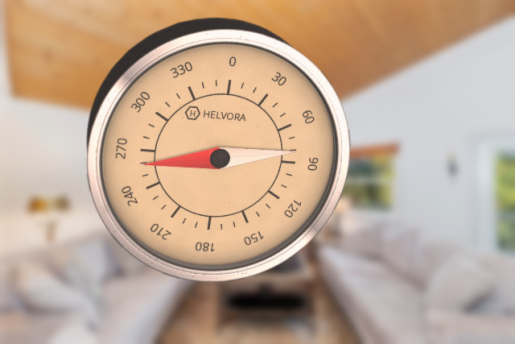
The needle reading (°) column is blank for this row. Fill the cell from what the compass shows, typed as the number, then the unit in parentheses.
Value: 260 (°)
